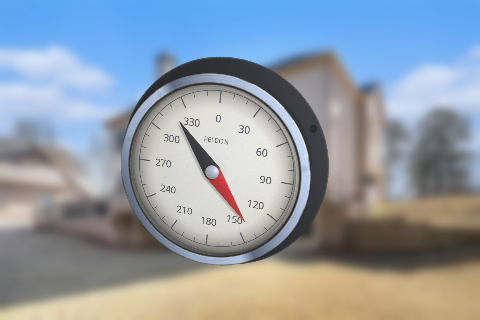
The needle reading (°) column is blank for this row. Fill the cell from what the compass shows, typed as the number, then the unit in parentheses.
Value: 140 (°)
